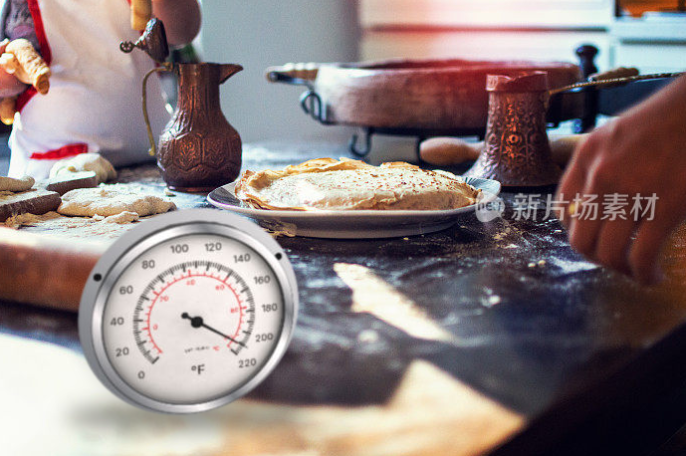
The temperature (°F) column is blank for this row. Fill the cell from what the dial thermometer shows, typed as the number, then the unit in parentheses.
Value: 210 (°F)
